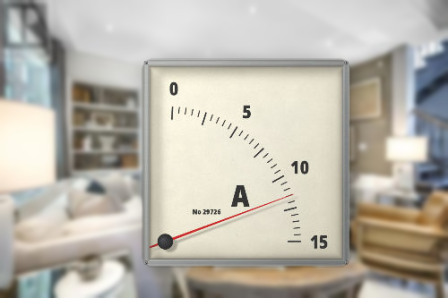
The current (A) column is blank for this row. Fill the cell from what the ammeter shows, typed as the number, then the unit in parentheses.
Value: 11.5 (A)
